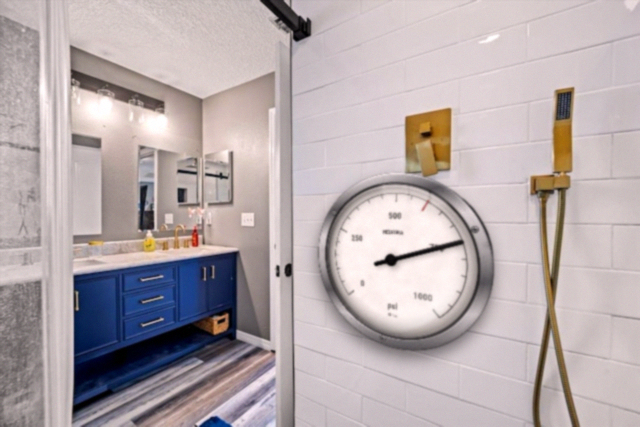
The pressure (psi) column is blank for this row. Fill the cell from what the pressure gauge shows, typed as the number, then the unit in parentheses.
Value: 750 (psi)
